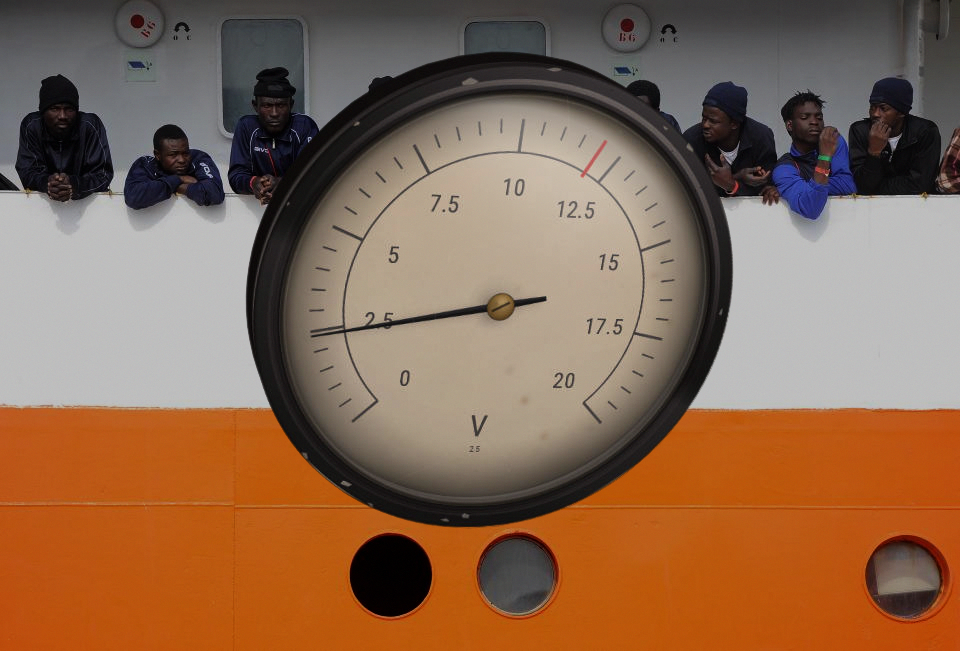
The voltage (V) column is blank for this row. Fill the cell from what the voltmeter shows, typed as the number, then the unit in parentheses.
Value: 2.5 (V)
